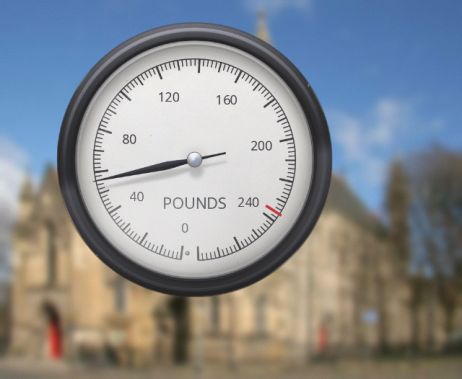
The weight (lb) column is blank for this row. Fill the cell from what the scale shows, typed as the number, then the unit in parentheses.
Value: 56 (lb)
